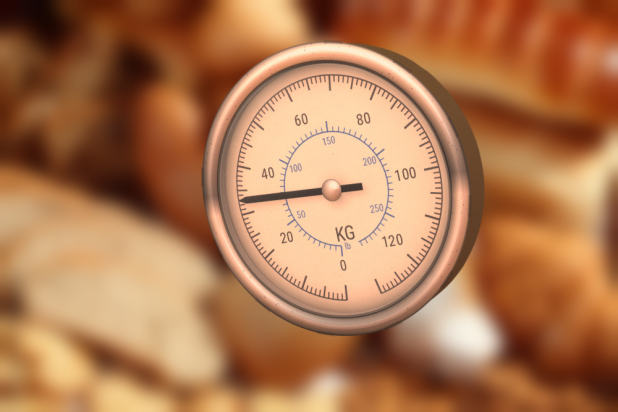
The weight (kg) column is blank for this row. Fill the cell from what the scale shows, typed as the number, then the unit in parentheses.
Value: 33 (kg)
